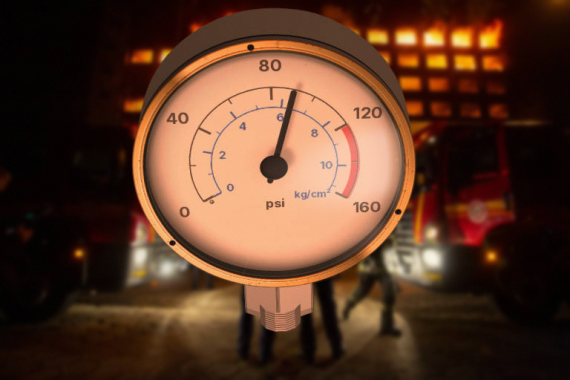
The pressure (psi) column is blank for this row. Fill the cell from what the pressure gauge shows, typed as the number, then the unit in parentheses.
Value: 90 (psi)
